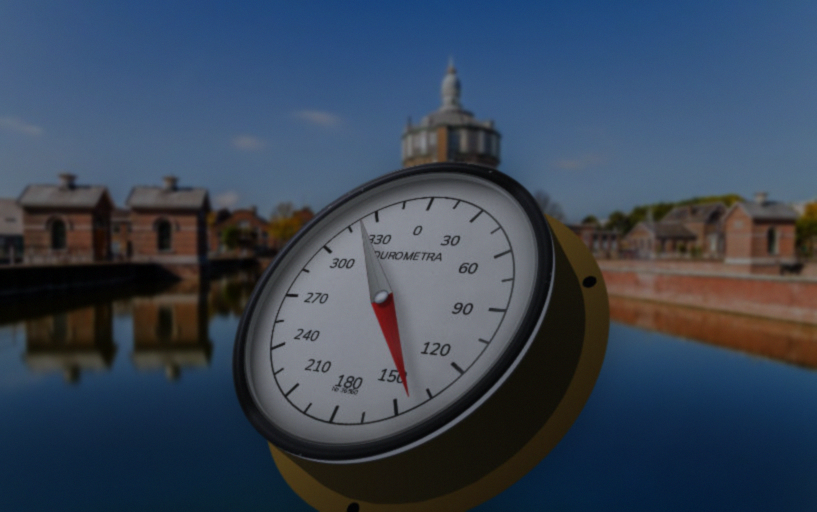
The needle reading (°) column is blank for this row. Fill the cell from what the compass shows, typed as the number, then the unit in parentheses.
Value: 142.5 (°)
